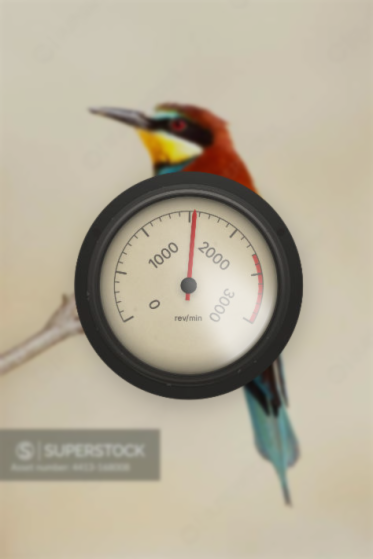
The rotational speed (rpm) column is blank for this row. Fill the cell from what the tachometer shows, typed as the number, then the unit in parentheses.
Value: 1550 (rpm)
